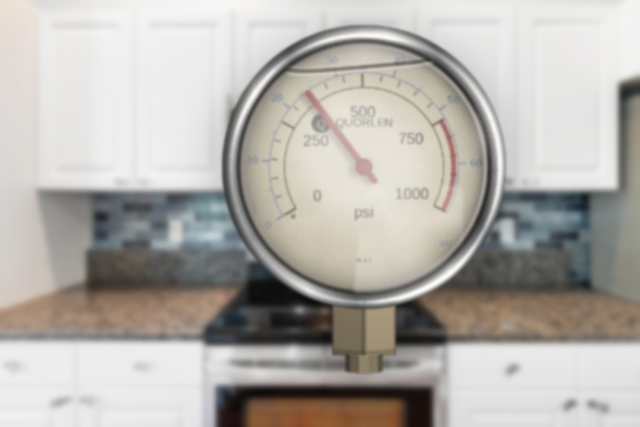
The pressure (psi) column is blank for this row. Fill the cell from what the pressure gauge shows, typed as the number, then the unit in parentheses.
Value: 350 (psi)
